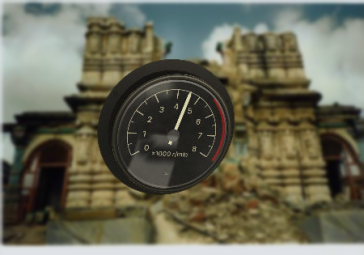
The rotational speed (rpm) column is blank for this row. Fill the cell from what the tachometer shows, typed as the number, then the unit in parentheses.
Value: 4500 (rpm)
